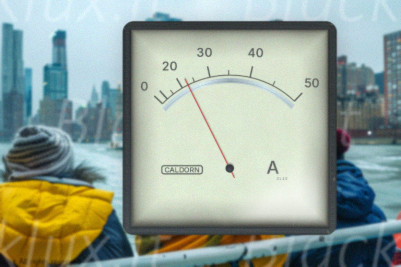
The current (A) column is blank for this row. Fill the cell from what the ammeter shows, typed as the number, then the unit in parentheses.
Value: 22.5 (A)
